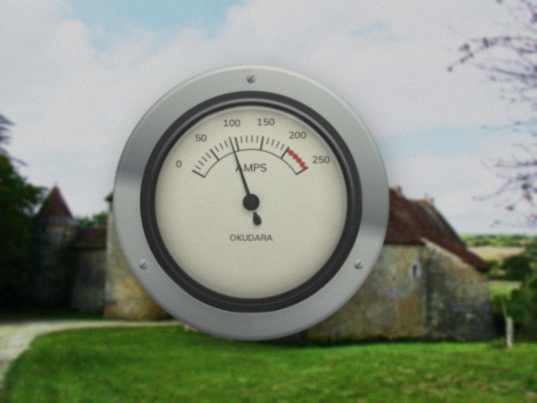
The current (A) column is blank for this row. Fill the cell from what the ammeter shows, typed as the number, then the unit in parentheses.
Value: 90 (A)
